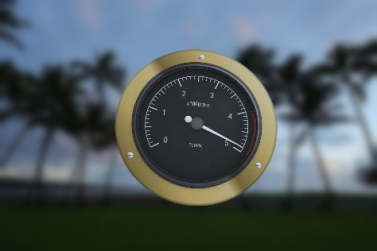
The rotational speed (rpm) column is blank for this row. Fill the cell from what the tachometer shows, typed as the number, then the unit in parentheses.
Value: 4900 (rpm)
